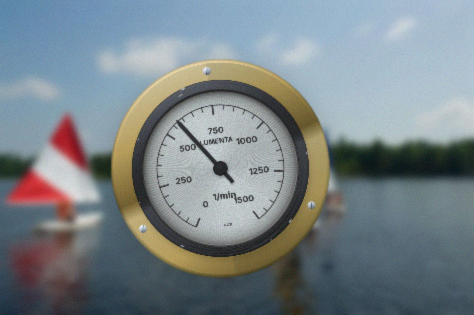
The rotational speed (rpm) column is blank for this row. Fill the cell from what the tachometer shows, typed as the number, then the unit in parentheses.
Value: 575 (rpm)
